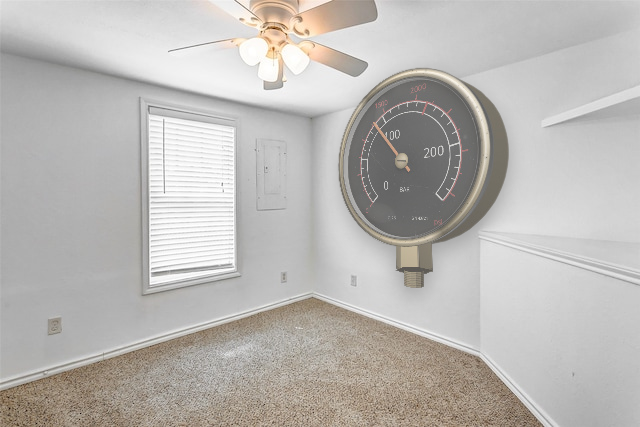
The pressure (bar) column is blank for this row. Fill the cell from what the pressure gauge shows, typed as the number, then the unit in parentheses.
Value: 90 (bar)
